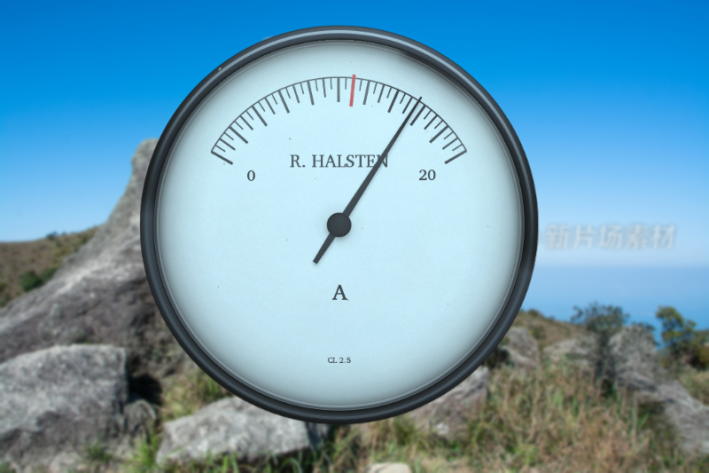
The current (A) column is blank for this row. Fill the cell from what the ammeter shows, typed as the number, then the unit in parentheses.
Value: 15.5 (A)
